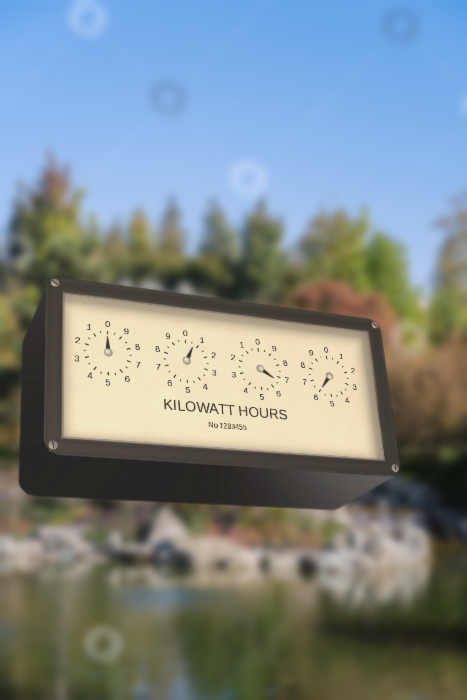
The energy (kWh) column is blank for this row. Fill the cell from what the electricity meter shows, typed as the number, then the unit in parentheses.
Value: 66 (kWh)
